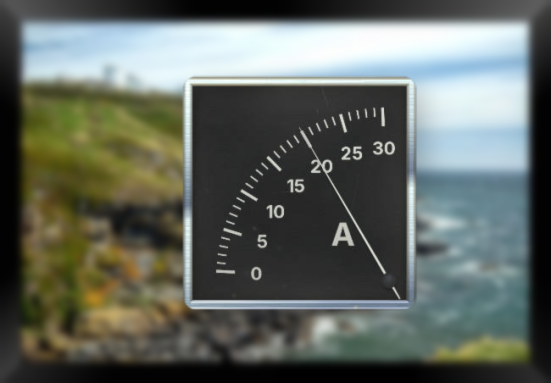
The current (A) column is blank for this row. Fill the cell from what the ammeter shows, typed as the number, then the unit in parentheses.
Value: 20 (A)
